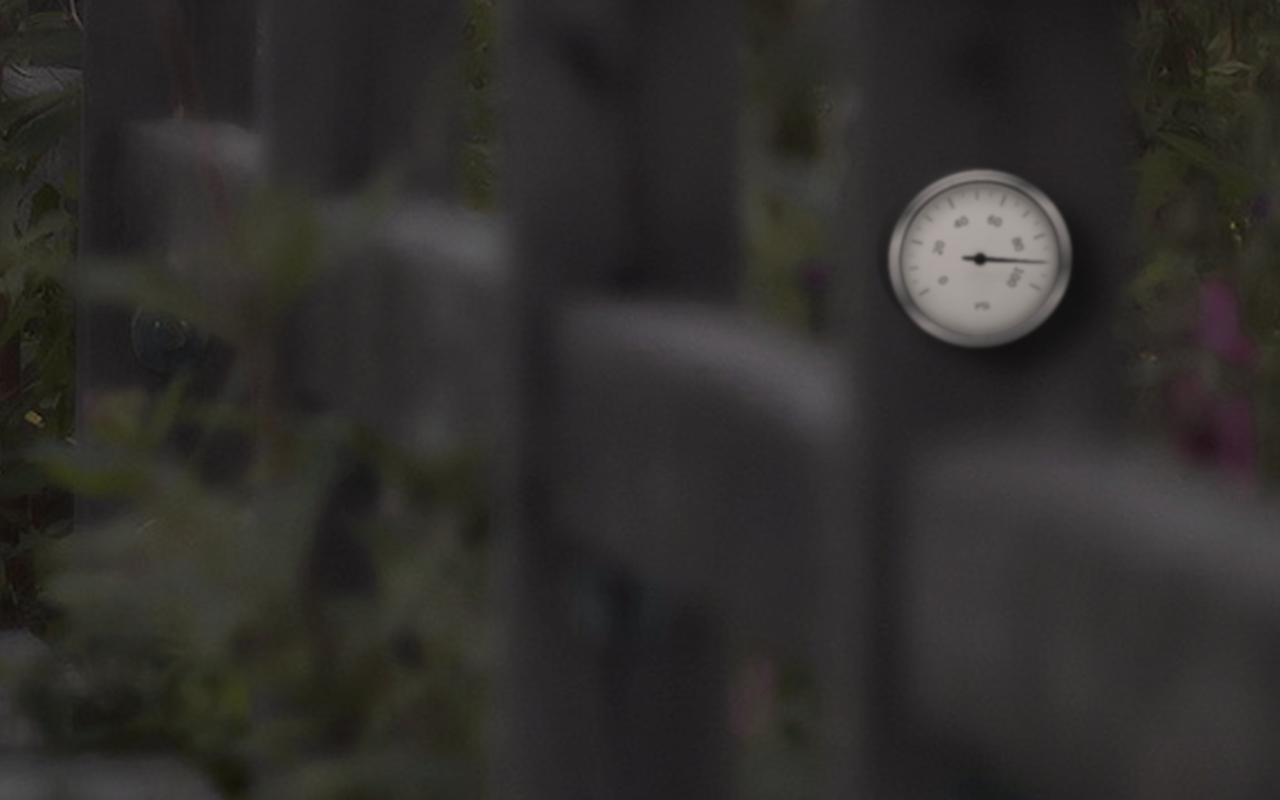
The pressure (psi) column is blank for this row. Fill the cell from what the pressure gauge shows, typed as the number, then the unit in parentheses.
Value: 90 (psi)
